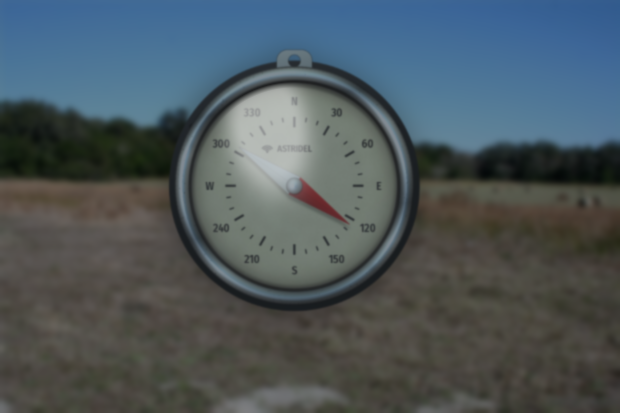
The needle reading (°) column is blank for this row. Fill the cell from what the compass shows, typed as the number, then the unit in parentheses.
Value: 125 (°)
